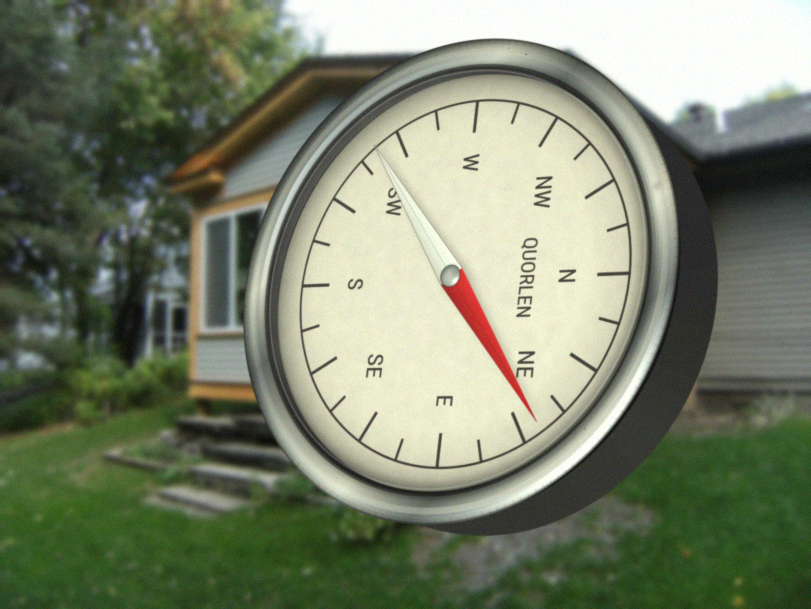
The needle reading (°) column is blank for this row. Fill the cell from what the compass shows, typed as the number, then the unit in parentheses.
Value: 52.5 (°)
